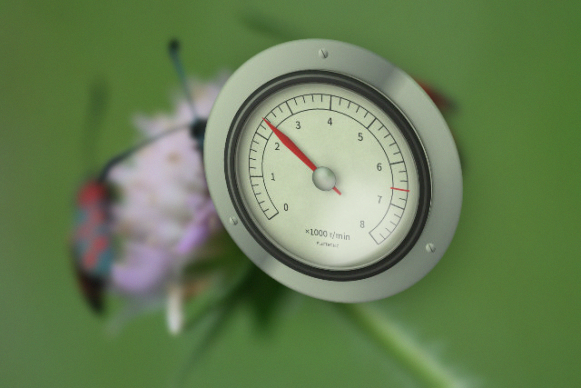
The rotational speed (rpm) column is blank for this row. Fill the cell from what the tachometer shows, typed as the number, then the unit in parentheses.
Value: 2400 (rpm)
